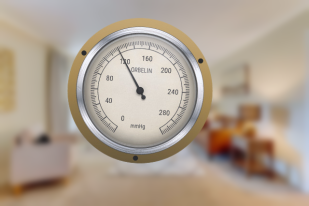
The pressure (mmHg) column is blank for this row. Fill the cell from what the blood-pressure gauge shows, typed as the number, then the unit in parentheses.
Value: 120 (mmHg)
